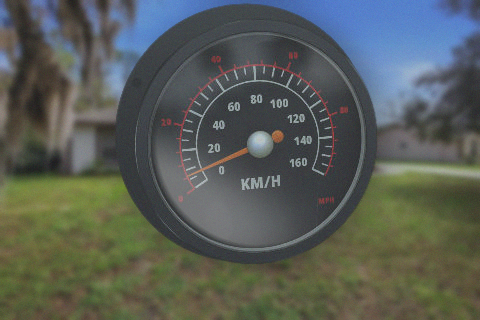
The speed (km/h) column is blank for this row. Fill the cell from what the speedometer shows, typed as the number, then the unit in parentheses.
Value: 7.5 (km/h)
